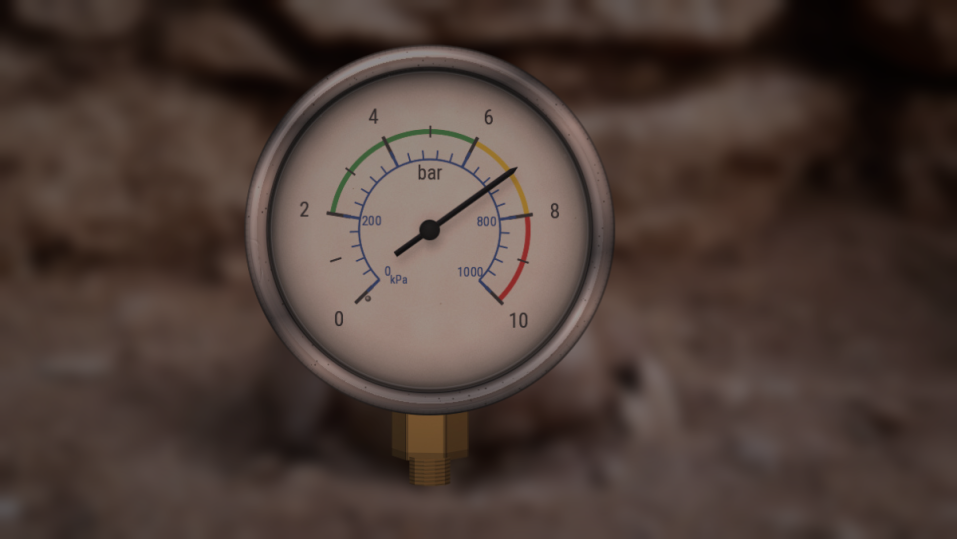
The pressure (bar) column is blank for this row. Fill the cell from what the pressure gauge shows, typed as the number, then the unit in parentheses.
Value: 7 (bar)
